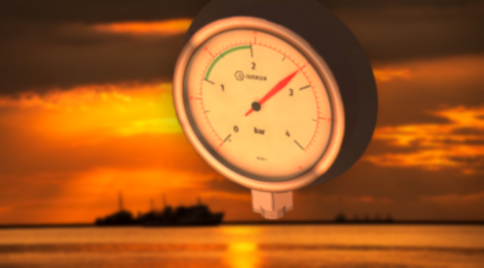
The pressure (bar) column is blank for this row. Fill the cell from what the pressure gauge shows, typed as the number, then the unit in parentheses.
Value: 2.75 (bar)
